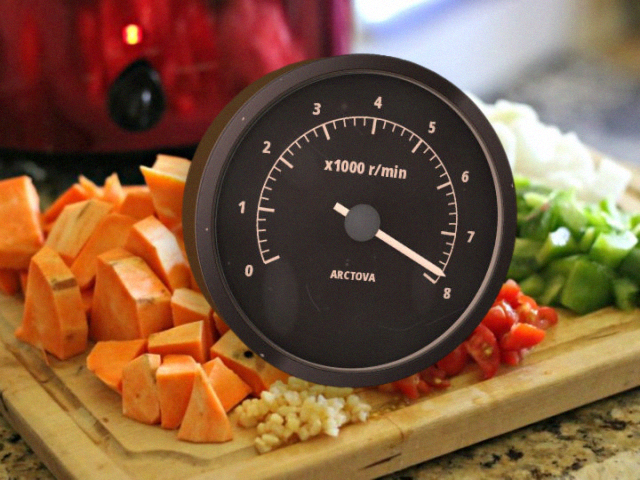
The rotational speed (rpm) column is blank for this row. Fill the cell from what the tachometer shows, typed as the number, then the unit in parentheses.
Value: 7800 (rpm)
